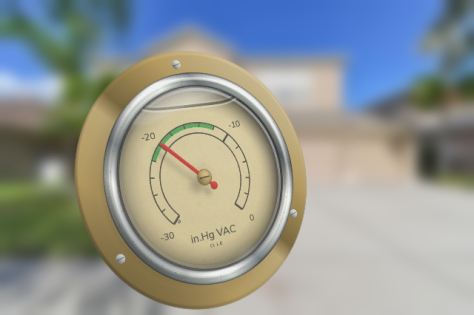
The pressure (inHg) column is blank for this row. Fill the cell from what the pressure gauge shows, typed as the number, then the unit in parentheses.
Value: -20 (inHg)
